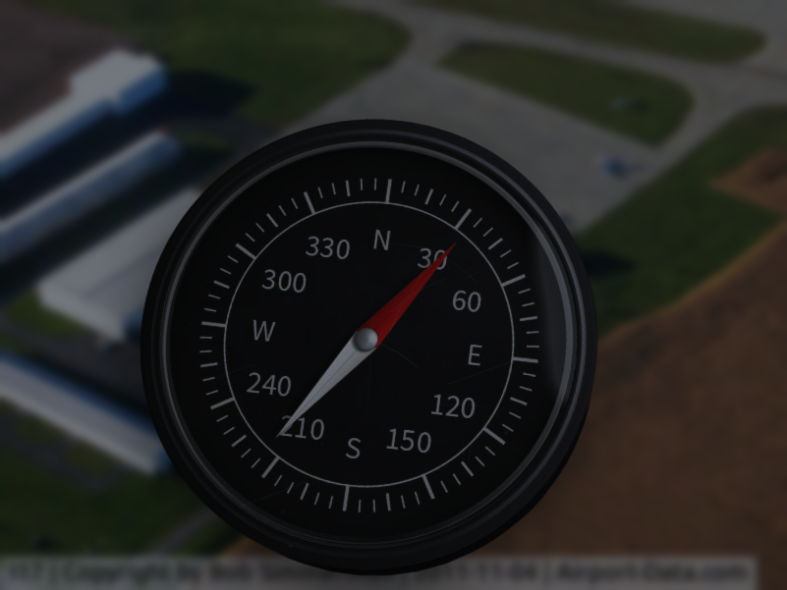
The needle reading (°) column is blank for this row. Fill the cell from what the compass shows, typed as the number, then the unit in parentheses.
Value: 35 (°)
